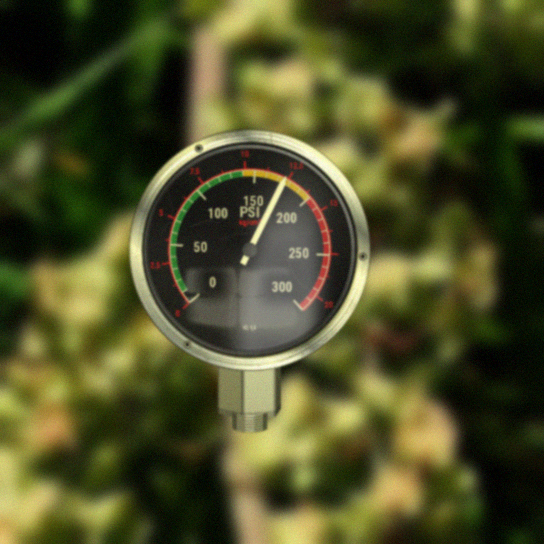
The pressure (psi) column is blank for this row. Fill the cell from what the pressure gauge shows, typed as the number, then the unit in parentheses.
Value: 175 (psi)
